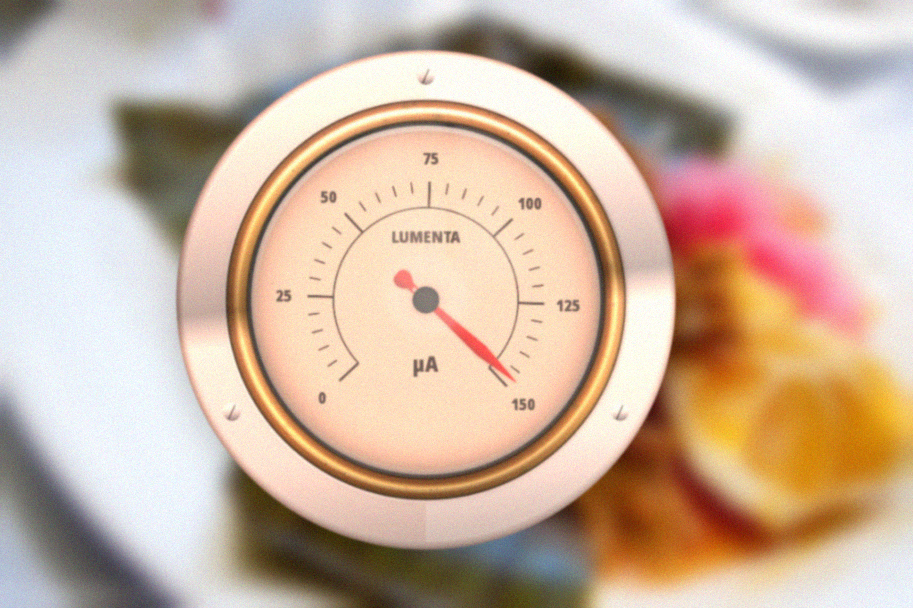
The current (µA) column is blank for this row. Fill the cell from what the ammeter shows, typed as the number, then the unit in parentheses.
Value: 147.5 (µA)
